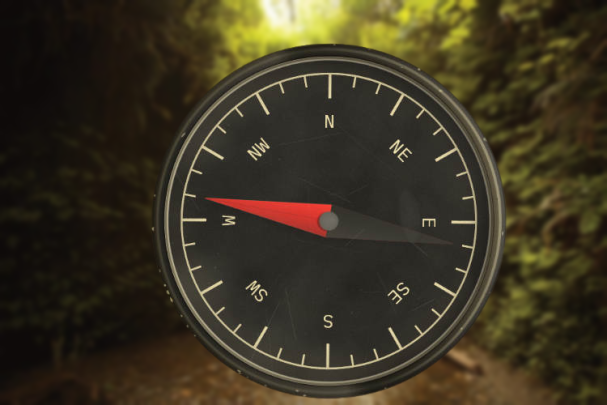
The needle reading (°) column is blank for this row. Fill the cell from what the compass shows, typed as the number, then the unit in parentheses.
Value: 280 (°)
